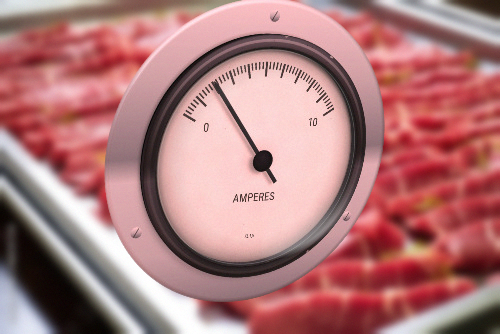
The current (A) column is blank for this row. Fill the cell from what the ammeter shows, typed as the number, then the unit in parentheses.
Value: 2 (A)
